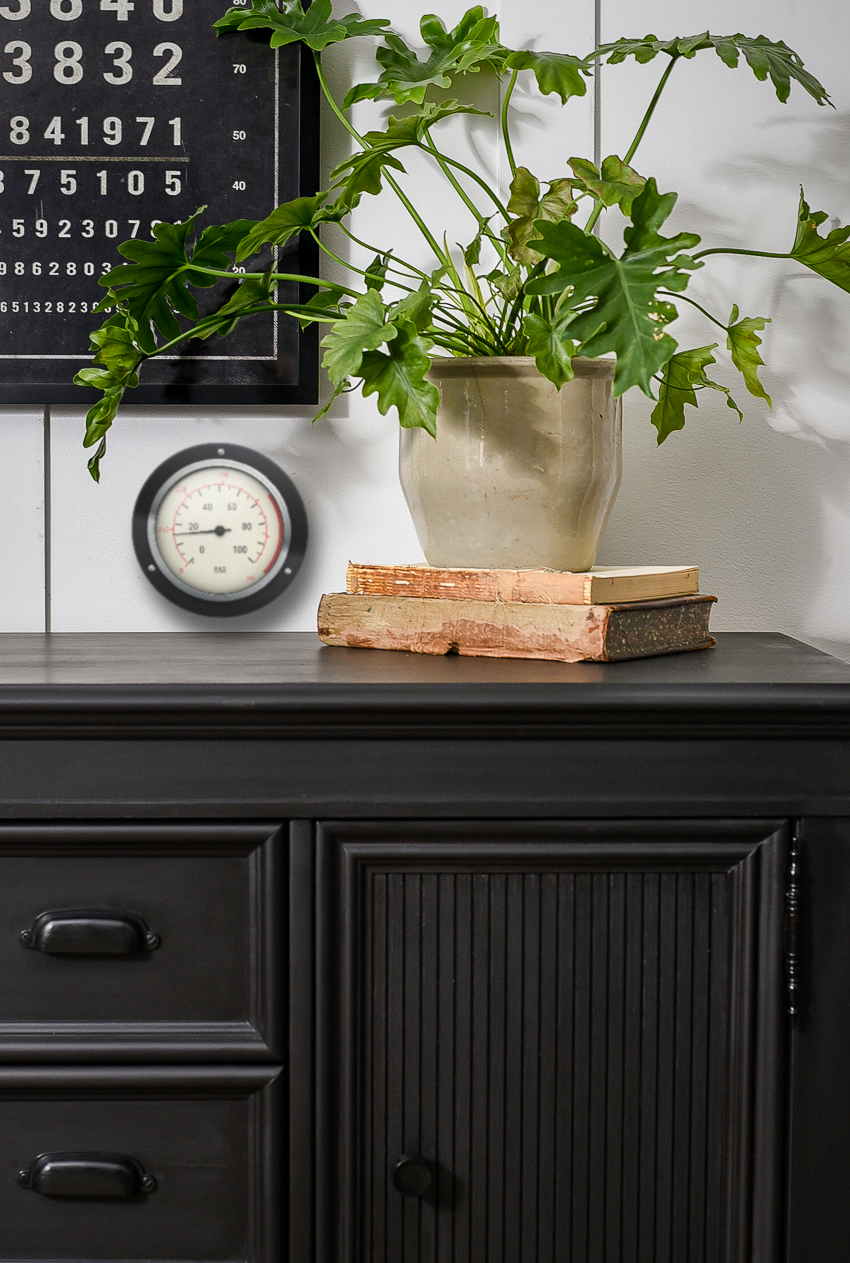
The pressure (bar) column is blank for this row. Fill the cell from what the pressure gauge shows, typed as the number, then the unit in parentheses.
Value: 15 (bar)
